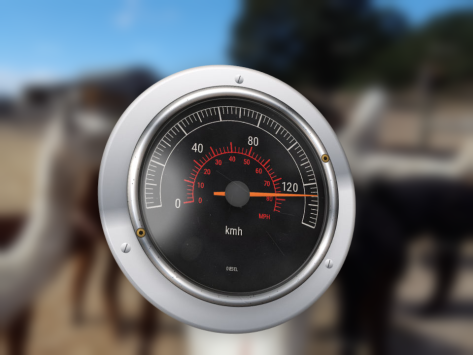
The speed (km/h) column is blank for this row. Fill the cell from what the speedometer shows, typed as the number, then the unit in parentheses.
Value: 126 (km/h)
